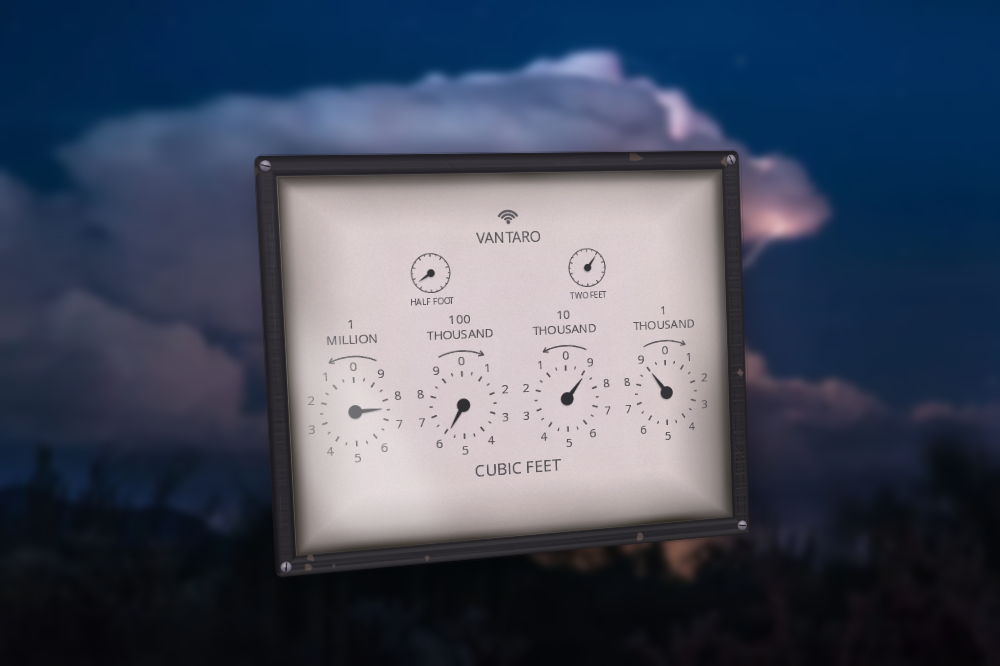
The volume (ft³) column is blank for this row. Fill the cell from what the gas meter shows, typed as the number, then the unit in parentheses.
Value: 758900 (ft³)
